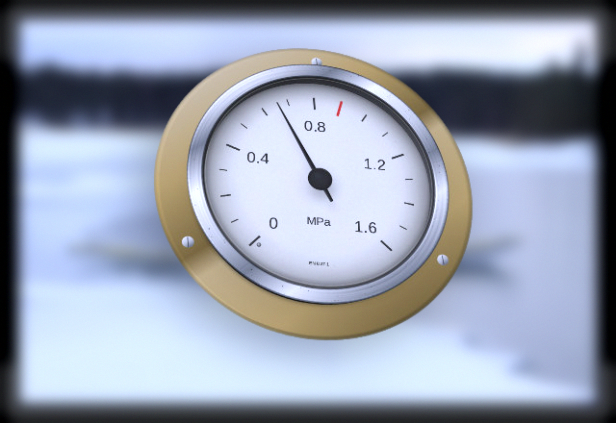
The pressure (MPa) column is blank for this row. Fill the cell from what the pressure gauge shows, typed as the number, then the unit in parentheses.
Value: 0.65 (MPa)
